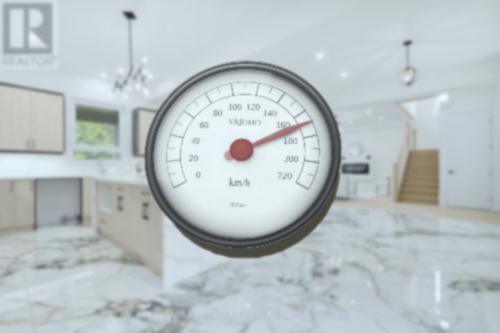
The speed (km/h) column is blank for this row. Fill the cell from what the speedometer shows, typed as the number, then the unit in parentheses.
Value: 170 (km/h)
